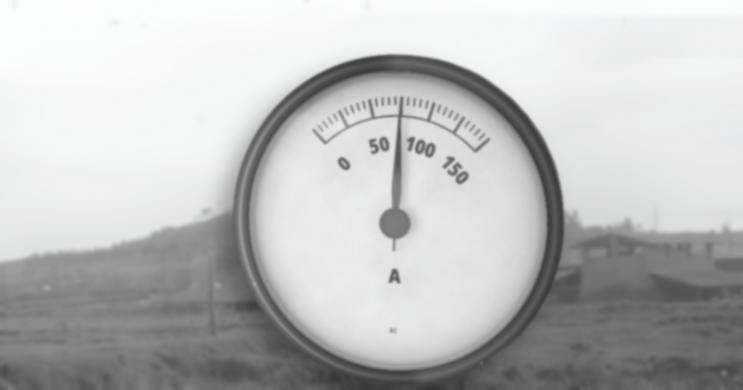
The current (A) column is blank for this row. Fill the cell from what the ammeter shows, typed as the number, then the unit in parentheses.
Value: 75 (A)
